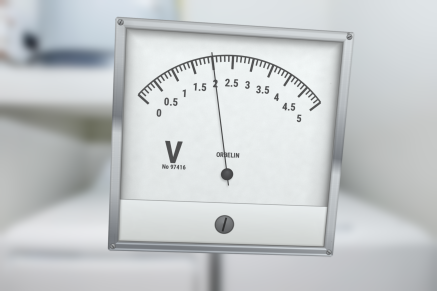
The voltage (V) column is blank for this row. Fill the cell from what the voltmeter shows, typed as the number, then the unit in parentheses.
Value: 2 (V)
